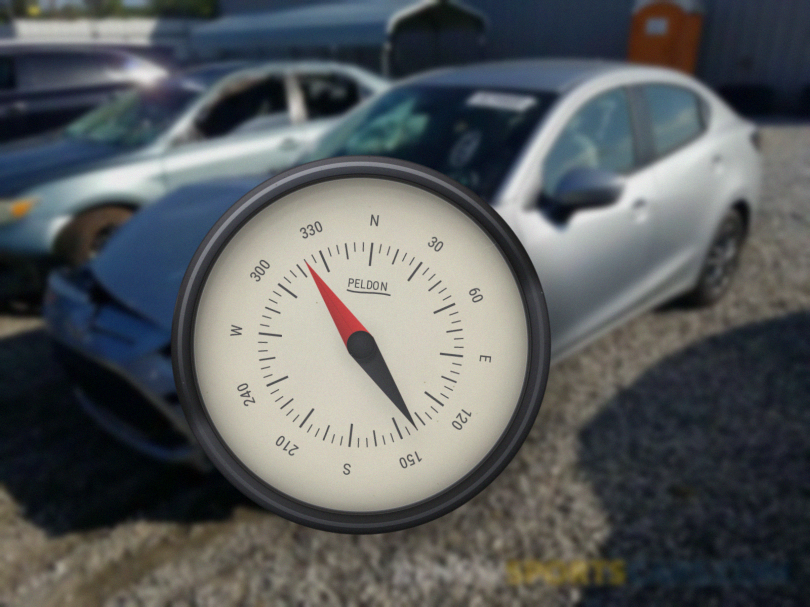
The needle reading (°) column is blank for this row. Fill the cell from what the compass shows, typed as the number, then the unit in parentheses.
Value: 320 (°)
